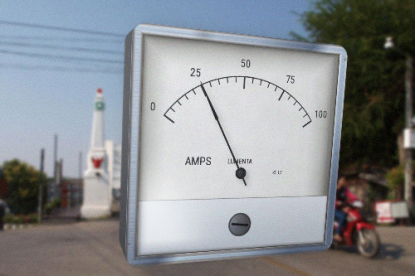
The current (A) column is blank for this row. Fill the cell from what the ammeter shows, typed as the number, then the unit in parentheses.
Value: 25 (A)
